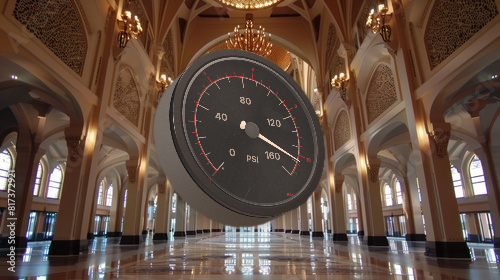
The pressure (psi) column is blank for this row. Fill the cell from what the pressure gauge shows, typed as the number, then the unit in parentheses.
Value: 150 (psi)
